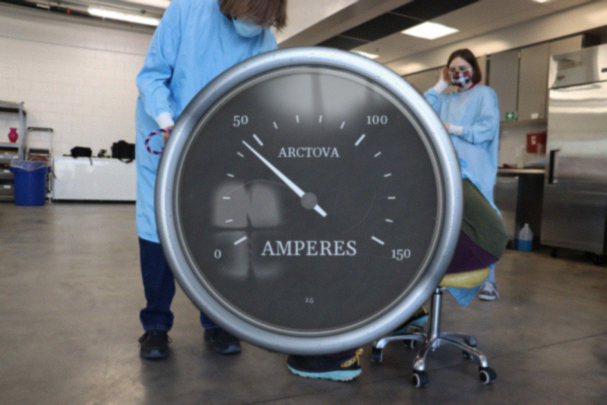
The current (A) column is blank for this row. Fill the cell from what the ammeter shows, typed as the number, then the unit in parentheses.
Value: 45 (A)
